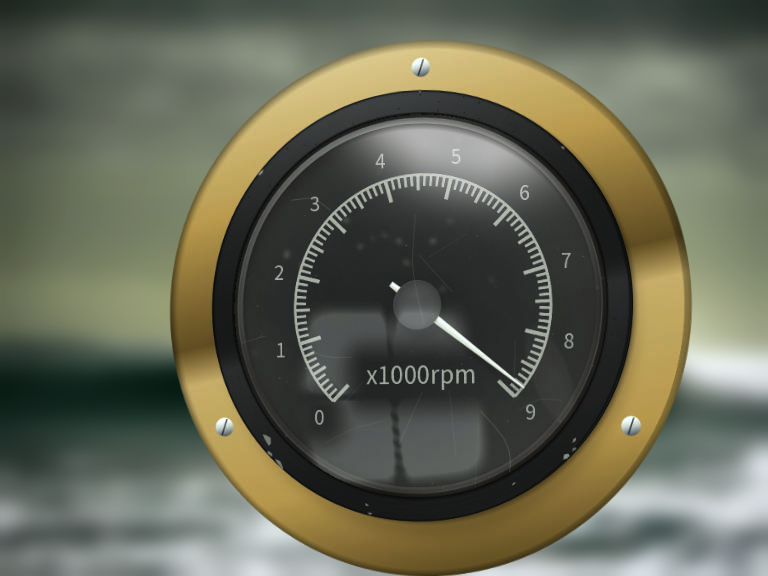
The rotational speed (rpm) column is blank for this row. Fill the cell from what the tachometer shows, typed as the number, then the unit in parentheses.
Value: 8800 (rpm)
